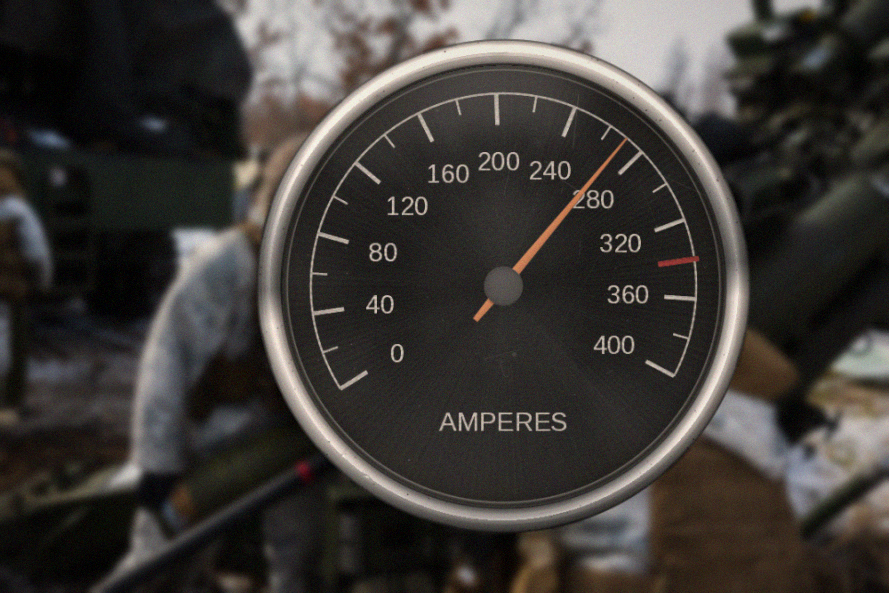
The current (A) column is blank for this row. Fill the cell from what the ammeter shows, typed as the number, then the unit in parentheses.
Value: 270 (A)
